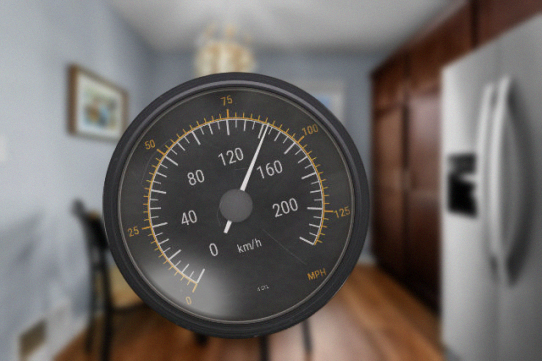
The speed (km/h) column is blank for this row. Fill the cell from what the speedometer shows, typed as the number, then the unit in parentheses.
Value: 142.5 (km/h)
